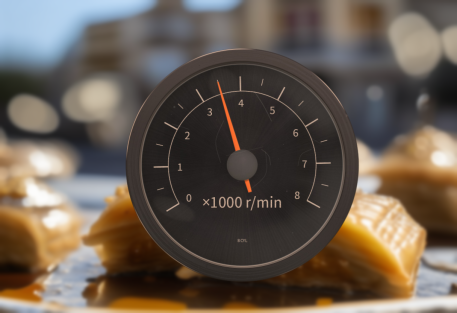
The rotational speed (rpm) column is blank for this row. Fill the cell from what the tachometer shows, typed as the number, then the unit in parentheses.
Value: 3500 (rpm)
